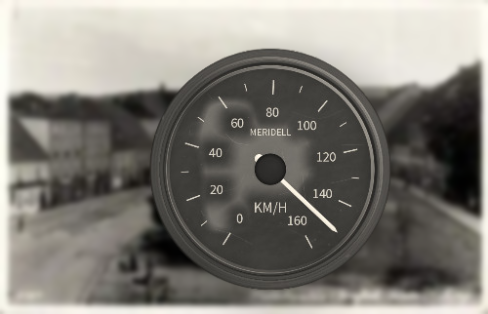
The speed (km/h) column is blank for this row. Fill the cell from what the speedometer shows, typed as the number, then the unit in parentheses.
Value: 150 (km/h)
